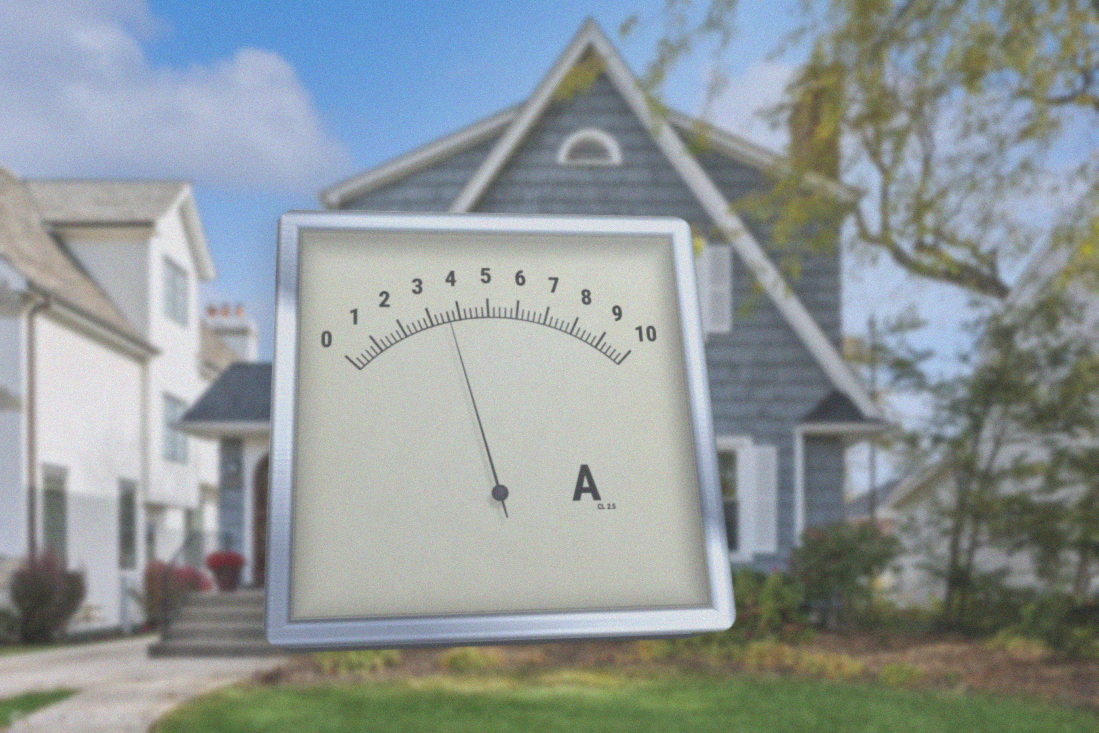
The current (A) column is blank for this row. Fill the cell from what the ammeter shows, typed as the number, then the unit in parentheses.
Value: 3.6 (A)
